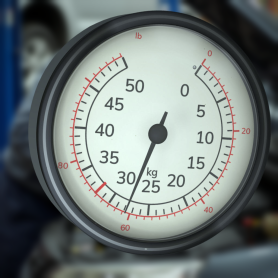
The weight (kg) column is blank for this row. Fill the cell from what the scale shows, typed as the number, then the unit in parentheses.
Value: 28 (kg)
